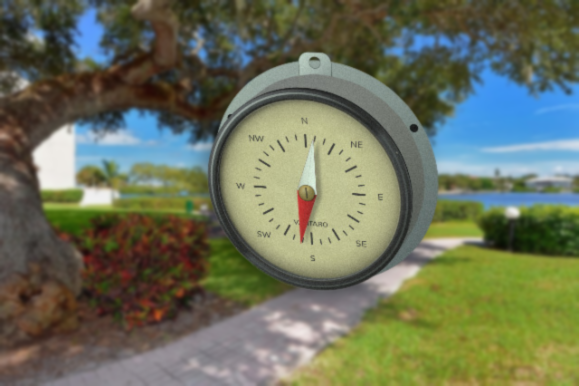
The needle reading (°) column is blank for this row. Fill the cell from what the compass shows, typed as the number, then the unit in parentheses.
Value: 190 (°)
